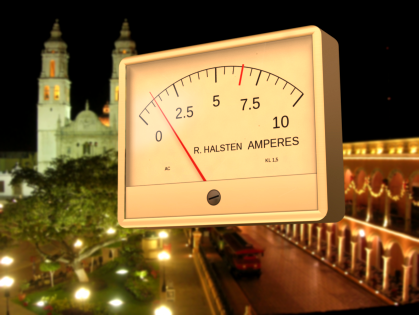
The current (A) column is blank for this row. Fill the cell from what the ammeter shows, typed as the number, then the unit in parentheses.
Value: 1.25 (A)
